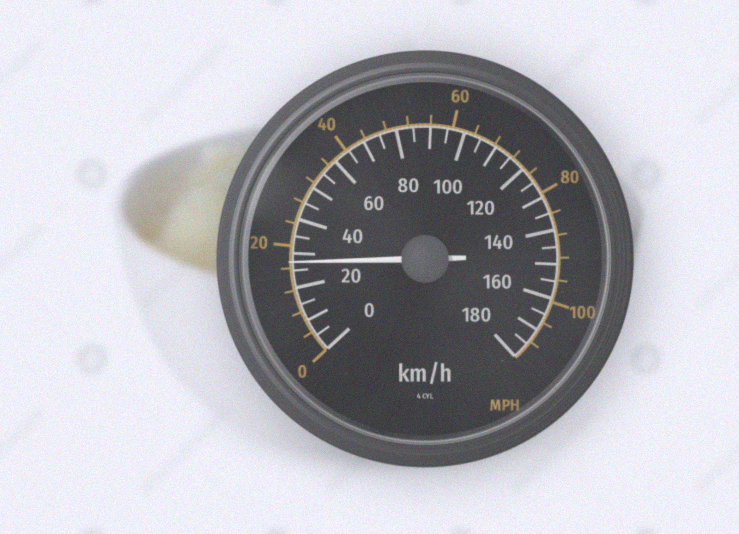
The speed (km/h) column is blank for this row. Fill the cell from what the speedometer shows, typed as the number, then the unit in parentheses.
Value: 27.5 (km/h)
